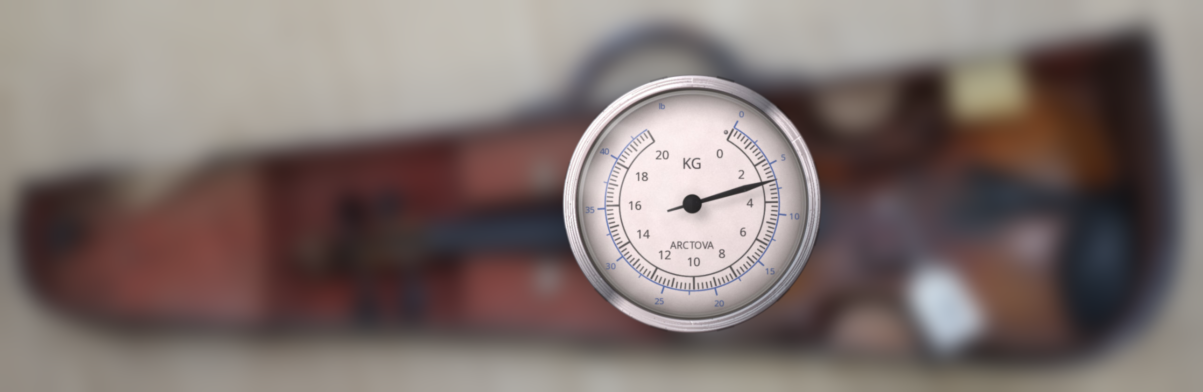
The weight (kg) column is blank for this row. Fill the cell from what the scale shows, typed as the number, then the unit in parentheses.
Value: 3 (kg)
